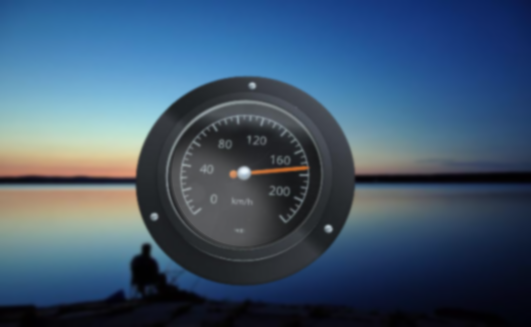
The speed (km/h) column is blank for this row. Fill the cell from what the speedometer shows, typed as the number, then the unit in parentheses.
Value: 175 (km/h)
